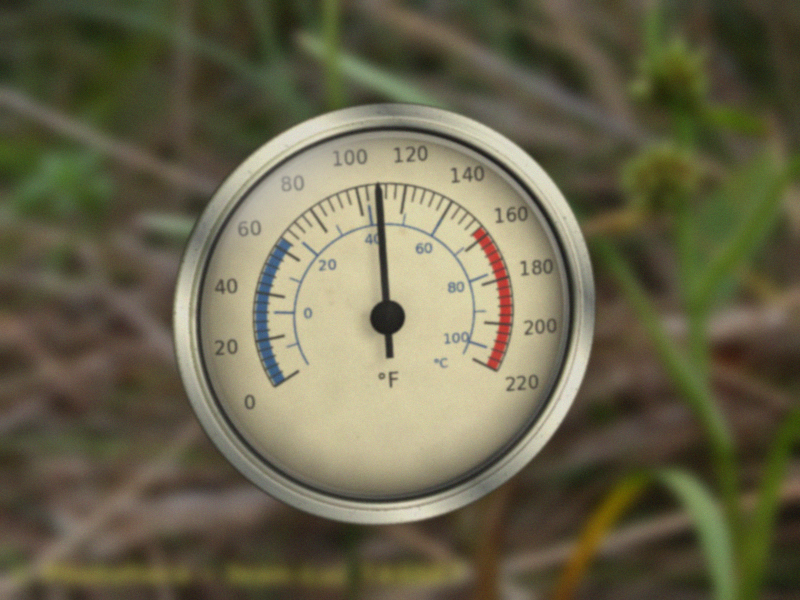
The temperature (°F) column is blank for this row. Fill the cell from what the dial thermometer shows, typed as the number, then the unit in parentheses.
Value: 108 (°F)
